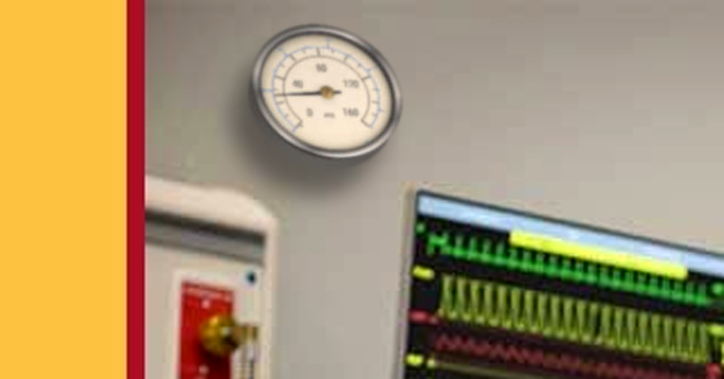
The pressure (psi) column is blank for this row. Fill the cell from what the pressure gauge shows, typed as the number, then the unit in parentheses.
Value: 25 (psi)
